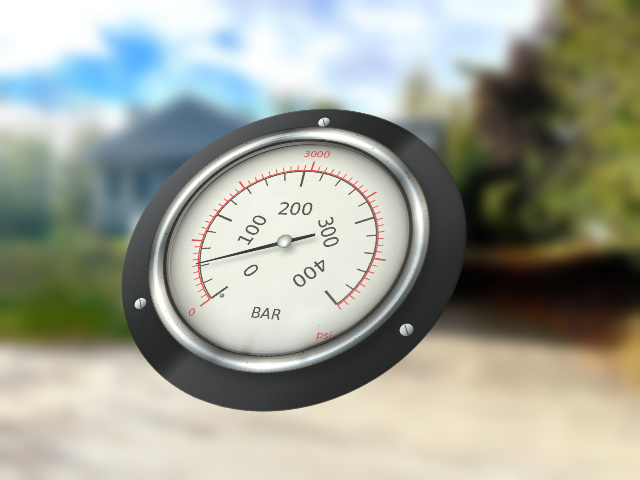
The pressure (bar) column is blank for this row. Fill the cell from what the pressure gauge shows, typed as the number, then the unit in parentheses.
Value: 40 (bar)
